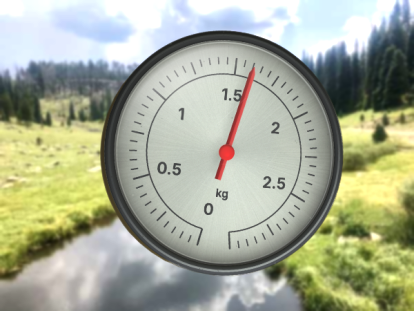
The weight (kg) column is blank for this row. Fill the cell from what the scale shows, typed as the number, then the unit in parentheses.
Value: 1.6 (kg)
